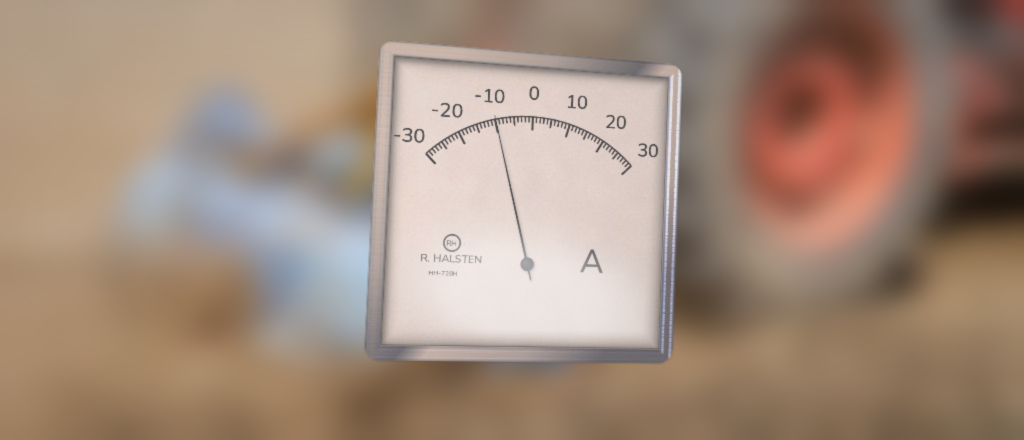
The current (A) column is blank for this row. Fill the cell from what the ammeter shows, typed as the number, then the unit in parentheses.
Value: -10 (A)
